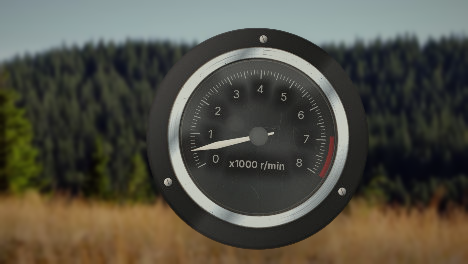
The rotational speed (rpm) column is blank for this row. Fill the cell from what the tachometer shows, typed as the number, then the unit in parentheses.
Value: 500 (rpm)
